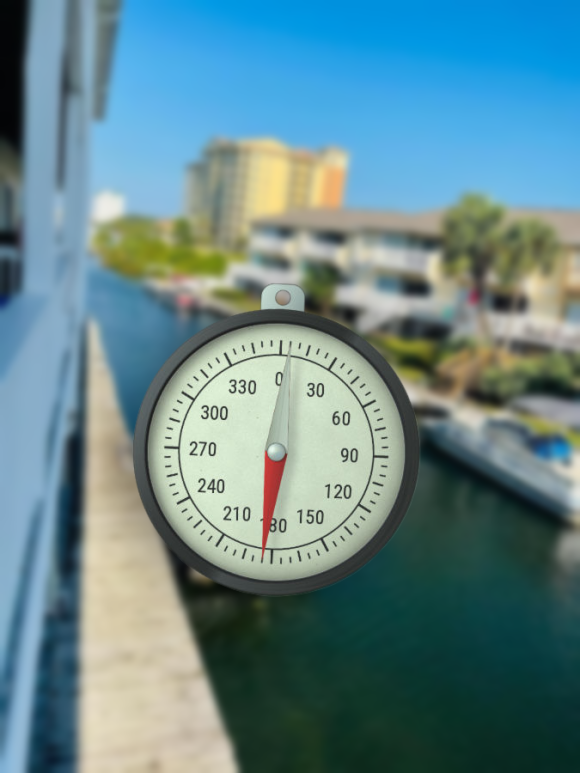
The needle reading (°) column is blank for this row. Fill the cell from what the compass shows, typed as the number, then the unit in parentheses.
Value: 185 (°)
